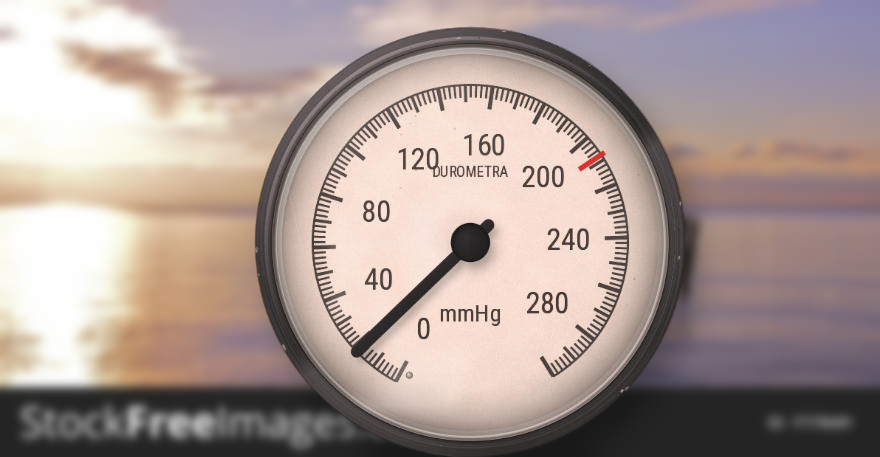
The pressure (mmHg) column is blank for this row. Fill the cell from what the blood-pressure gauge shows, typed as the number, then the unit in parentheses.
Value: 18 (mmHg)
